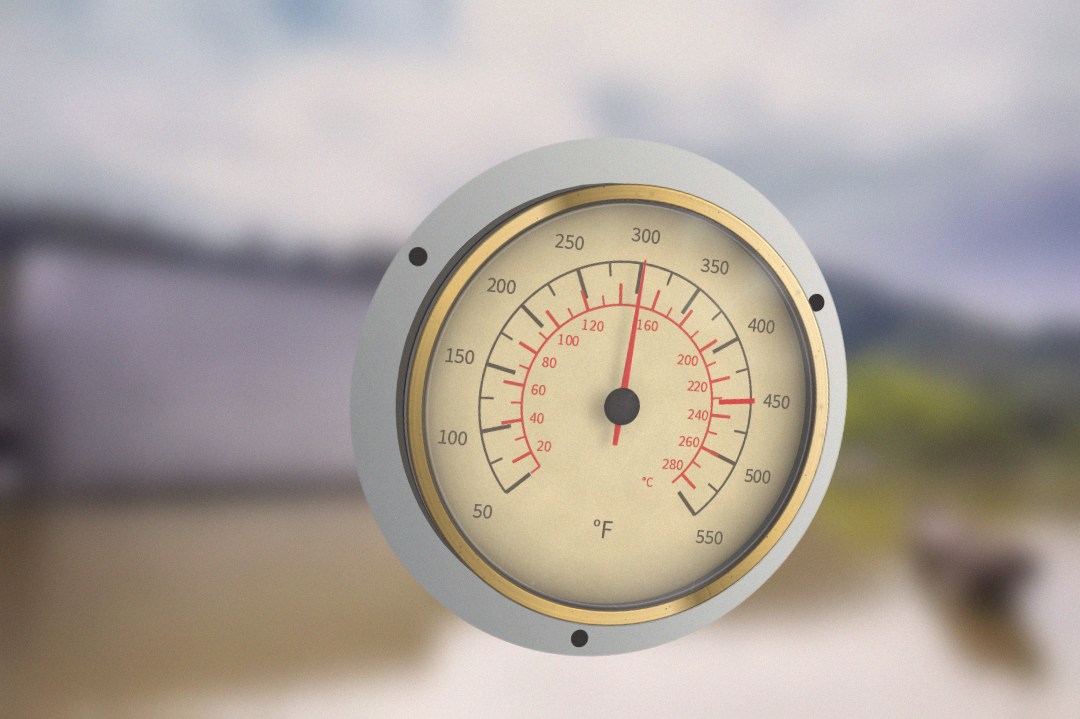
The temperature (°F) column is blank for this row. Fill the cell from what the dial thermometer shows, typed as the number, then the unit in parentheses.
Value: 300 (°F)
